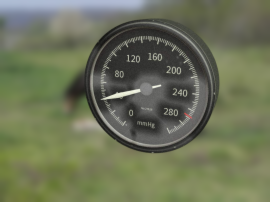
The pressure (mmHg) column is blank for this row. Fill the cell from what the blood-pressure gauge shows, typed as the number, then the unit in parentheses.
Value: 40 (mmHg)
